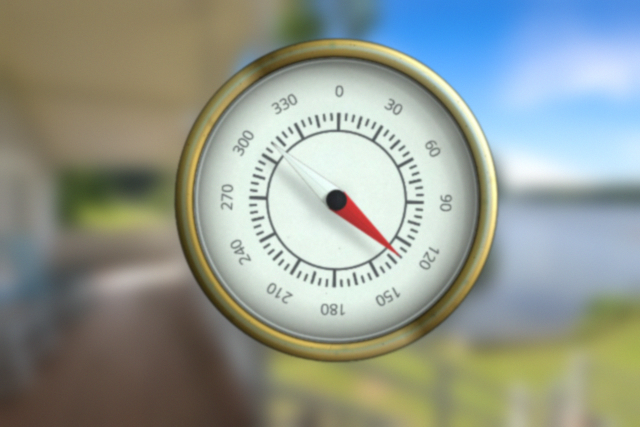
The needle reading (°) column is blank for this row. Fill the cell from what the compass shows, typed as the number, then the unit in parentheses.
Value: 130 (°)
